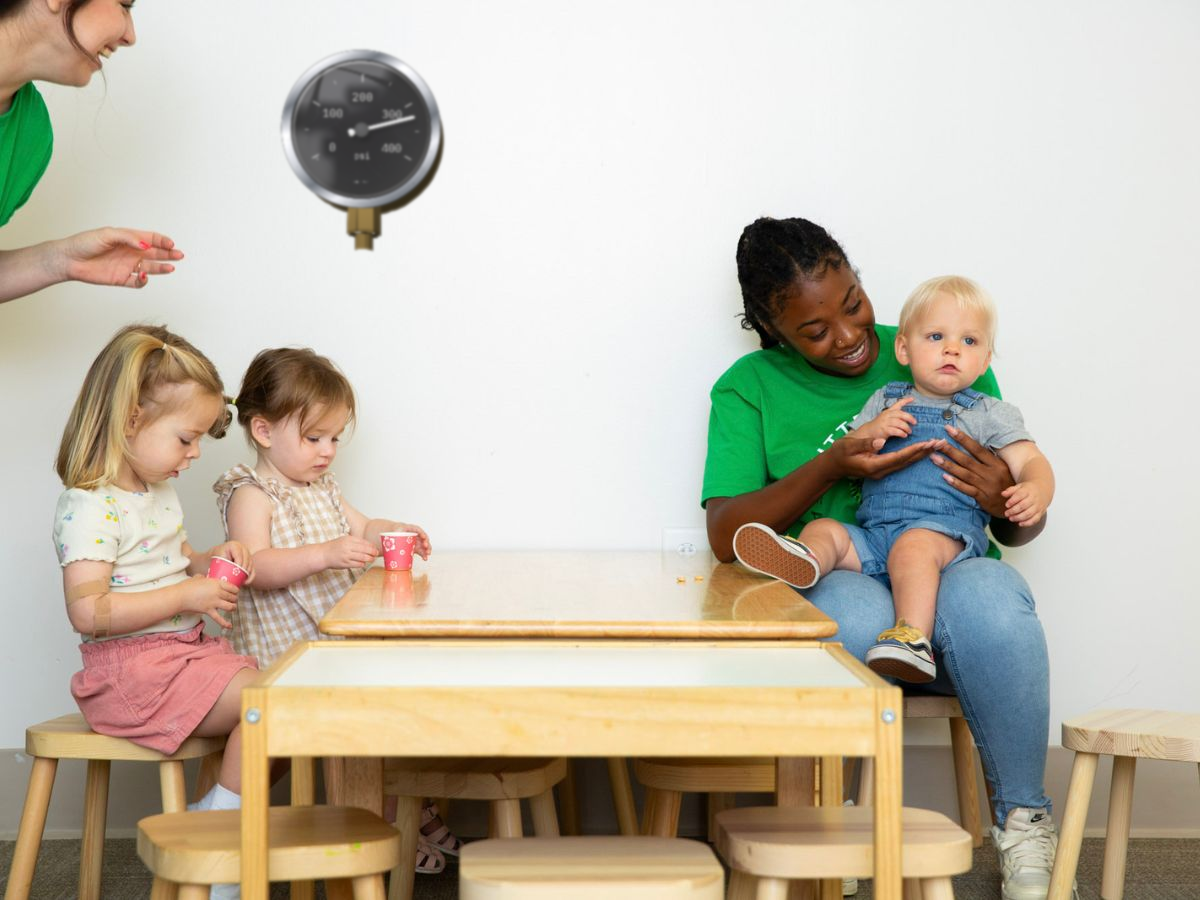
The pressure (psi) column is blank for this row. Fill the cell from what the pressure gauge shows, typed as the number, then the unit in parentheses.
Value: 325 (psi)
